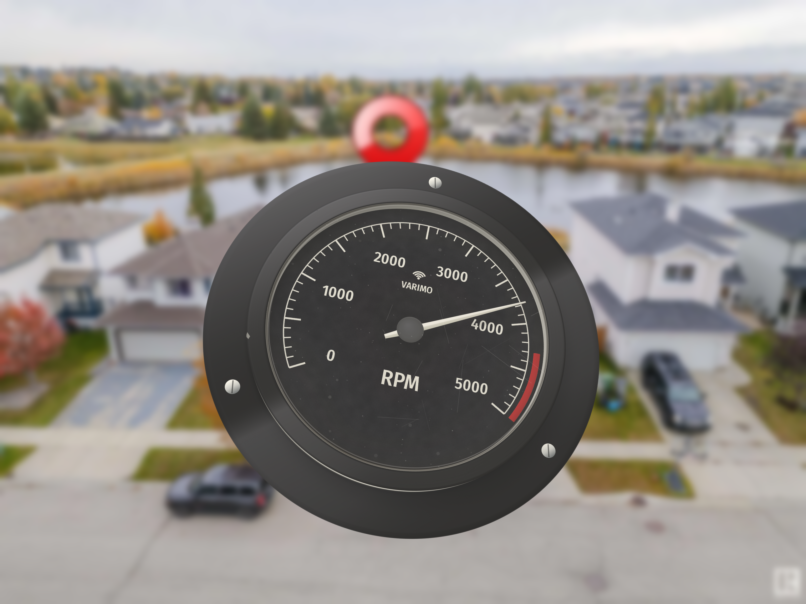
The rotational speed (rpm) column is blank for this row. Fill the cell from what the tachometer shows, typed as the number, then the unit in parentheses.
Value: 3800 (rpm)
